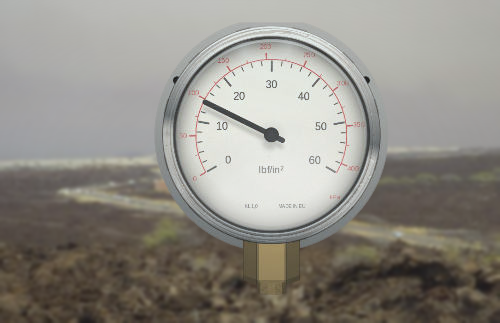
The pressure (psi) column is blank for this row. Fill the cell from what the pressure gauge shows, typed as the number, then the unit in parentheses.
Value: 14 (psi)
